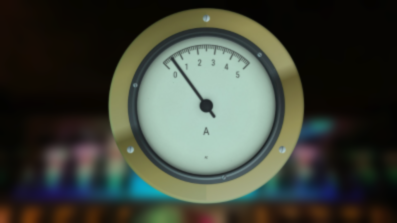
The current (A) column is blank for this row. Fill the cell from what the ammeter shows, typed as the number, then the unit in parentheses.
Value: 0.5 (A)
